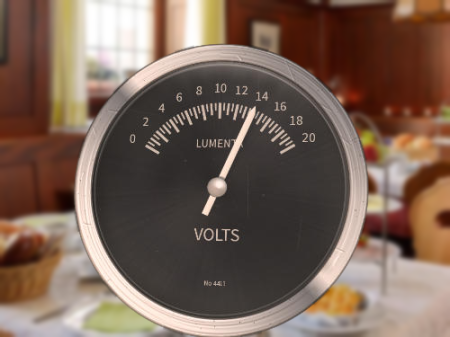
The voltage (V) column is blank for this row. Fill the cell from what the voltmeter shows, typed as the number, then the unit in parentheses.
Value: 14 (V)
